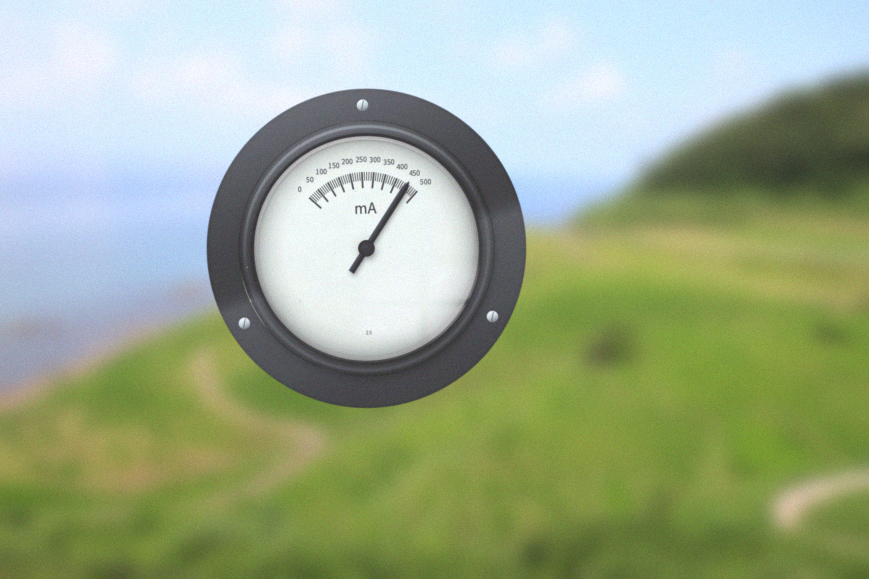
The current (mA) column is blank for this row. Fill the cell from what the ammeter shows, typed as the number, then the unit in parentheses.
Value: 450 (mA)
